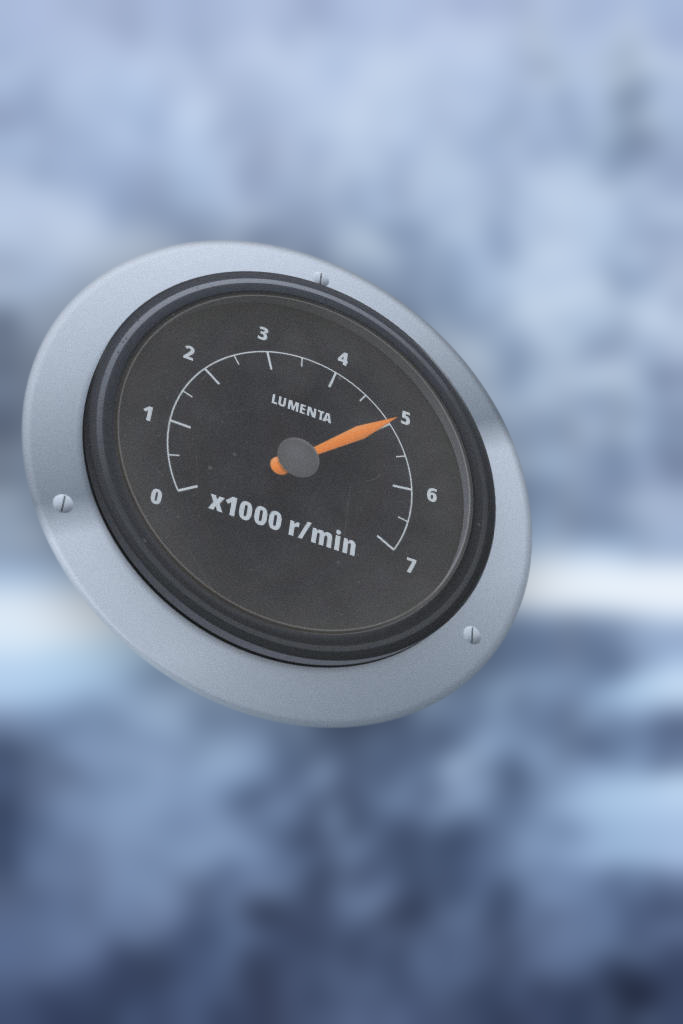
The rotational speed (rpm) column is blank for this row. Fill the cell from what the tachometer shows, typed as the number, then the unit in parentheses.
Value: 5000 (rpm)
